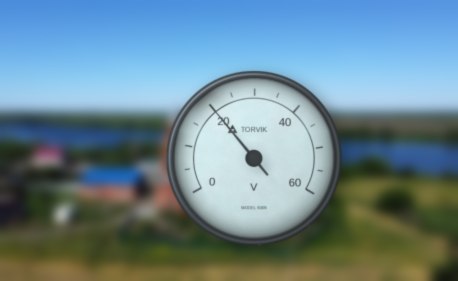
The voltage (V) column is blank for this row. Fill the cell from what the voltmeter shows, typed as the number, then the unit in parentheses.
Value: 20 (V)
